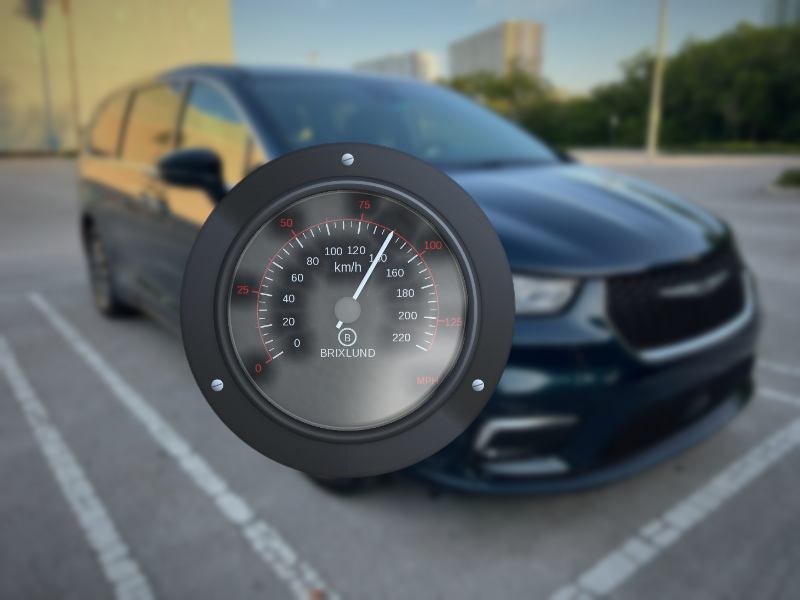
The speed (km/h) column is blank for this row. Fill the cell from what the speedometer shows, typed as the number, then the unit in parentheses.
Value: 140 (km/h)
